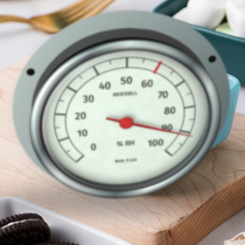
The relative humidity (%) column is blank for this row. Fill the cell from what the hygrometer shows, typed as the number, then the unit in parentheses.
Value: 90 (%)
